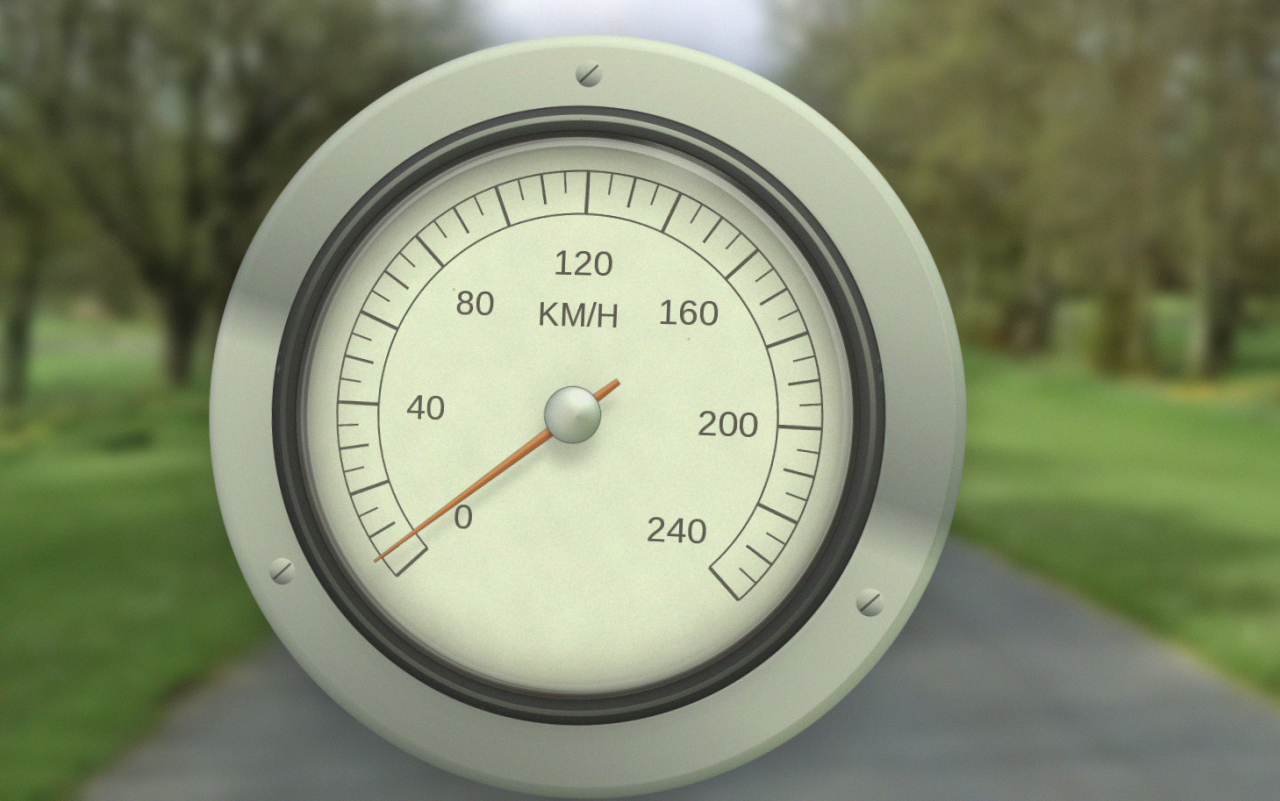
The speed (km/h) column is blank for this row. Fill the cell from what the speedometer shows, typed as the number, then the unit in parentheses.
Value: 5 (km/h)
